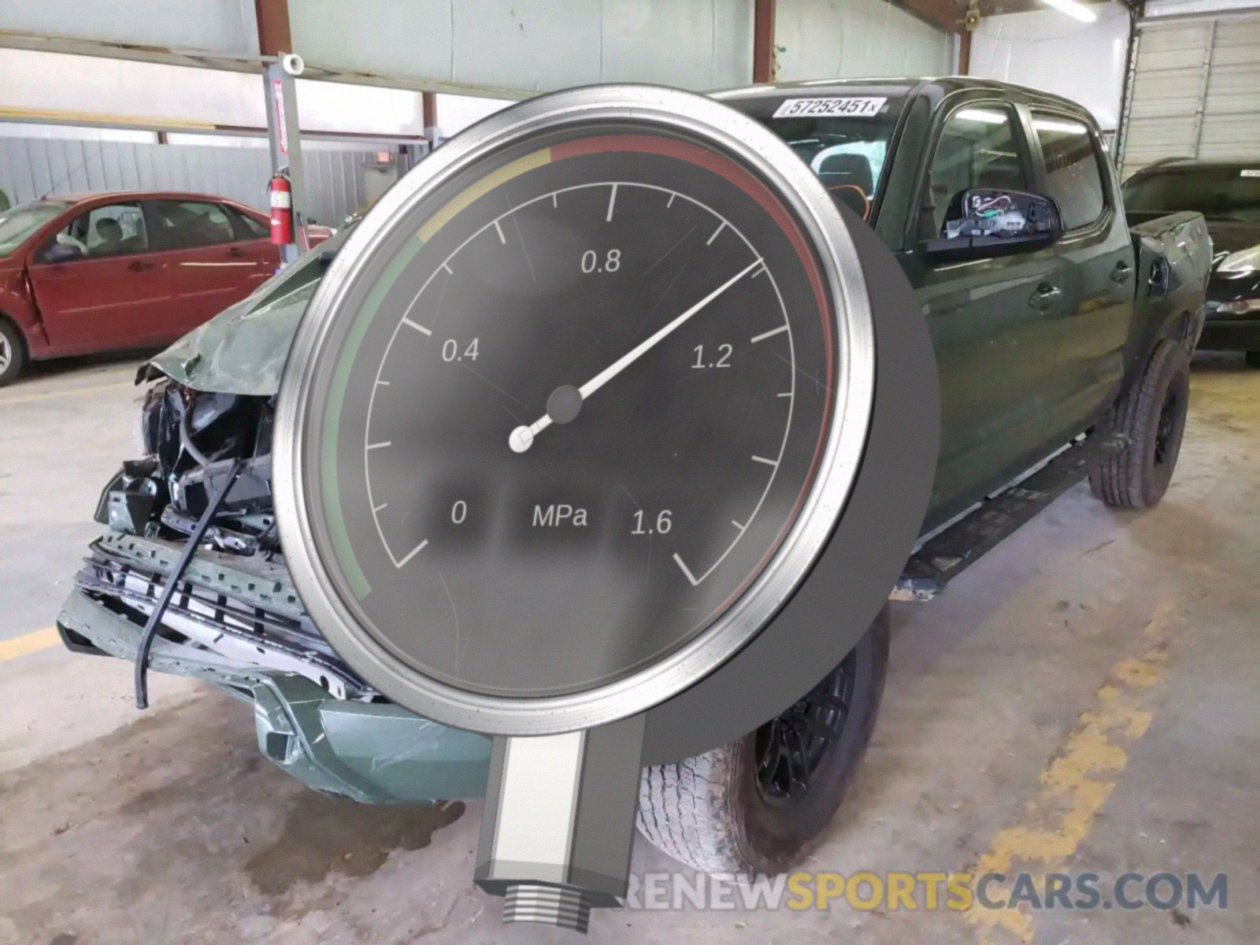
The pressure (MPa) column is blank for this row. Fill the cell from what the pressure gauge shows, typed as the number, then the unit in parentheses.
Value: 1.1 (MPa)
